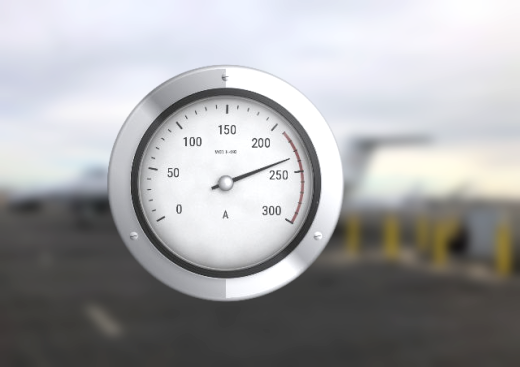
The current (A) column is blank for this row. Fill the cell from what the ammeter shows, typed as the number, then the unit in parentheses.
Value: 235 (A)
